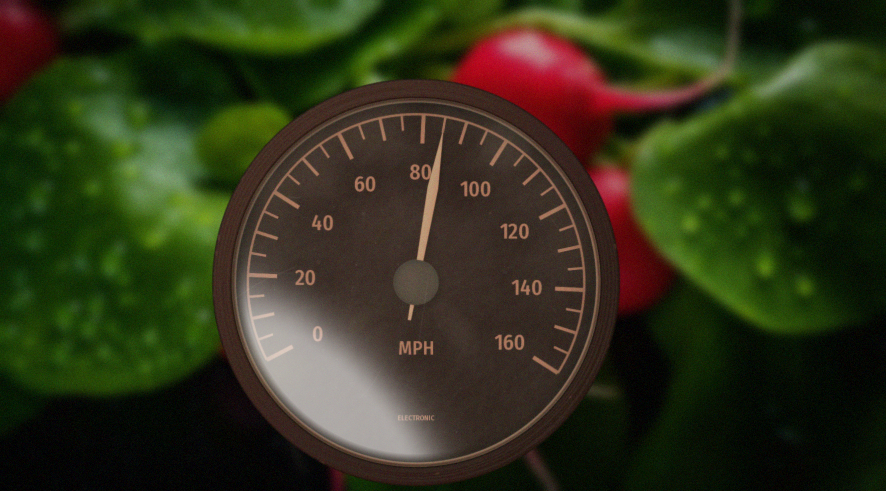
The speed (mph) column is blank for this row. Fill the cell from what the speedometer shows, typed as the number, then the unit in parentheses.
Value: 85 (mph)
